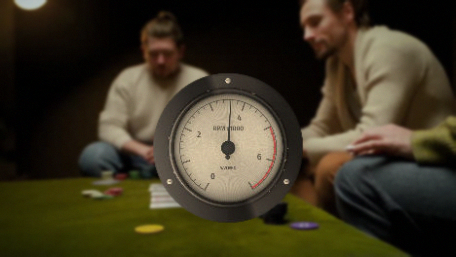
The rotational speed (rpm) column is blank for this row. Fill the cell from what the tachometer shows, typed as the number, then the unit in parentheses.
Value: 3600 (rpm)
